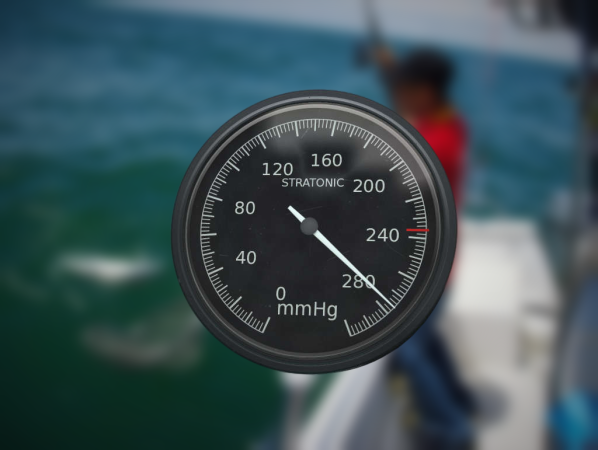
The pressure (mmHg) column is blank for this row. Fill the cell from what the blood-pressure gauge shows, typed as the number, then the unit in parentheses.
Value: 276 (mmHg)
